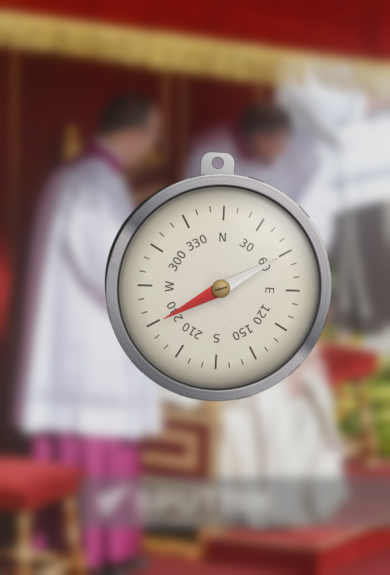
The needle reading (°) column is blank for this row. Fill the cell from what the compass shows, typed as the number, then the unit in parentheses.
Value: 240 (°)
